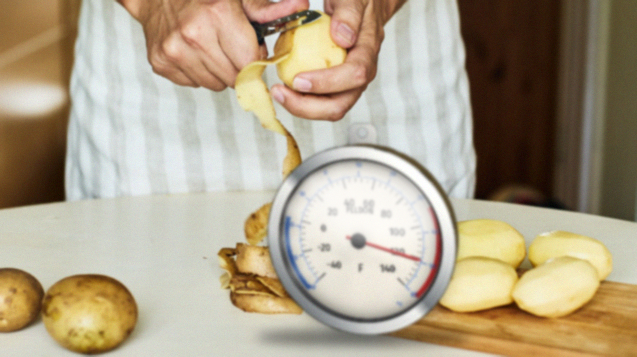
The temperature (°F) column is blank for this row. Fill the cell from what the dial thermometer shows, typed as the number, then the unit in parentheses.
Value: 120 (°F)
